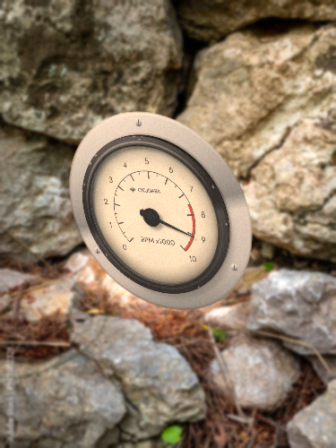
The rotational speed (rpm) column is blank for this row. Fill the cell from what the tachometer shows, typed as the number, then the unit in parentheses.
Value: 9000 (rpm)
